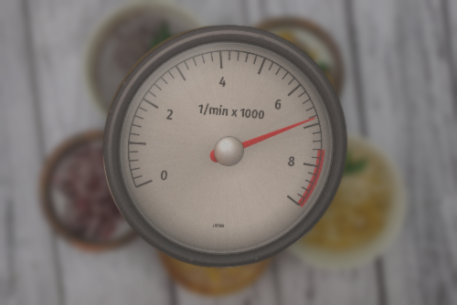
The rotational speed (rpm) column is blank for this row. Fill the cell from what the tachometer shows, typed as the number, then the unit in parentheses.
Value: 6800 (rpm)
